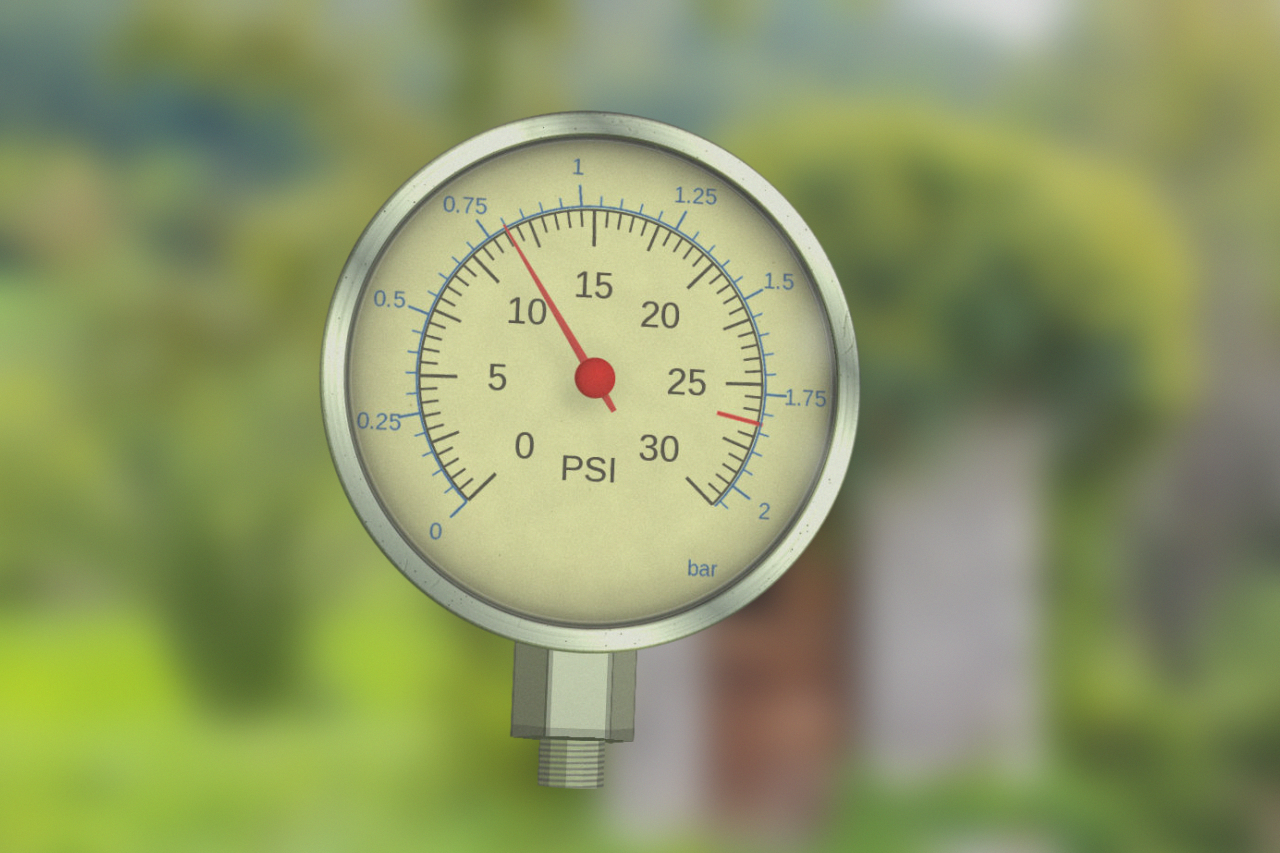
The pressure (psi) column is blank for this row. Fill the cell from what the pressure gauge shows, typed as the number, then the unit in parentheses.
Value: 11.5 (psi)
